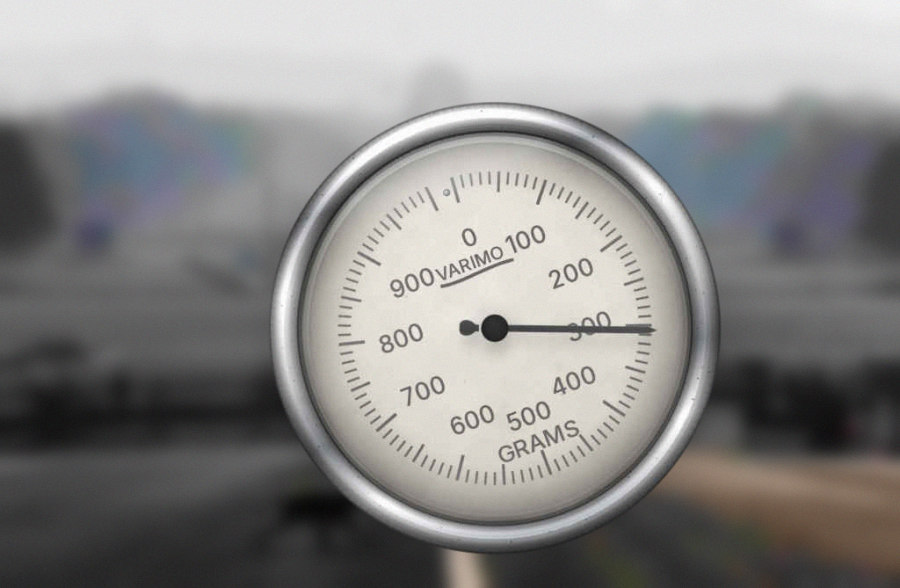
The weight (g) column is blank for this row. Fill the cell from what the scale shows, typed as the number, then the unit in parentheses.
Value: 305 (g)
